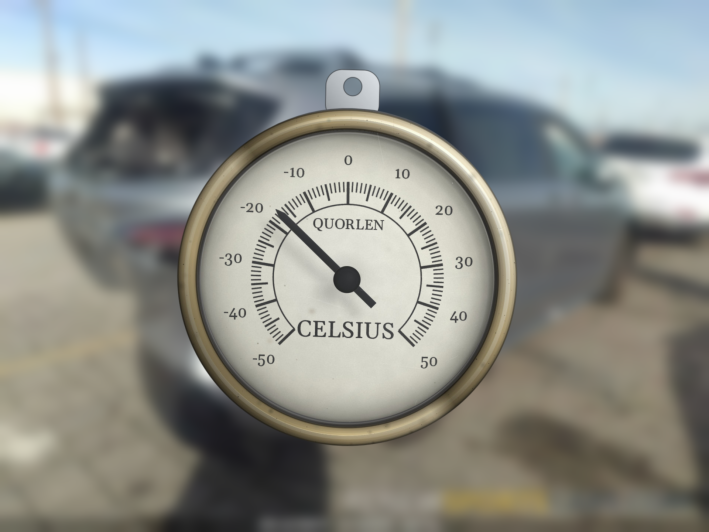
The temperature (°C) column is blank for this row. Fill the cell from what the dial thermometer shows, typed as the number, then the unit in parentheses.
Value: -17 (°C)
